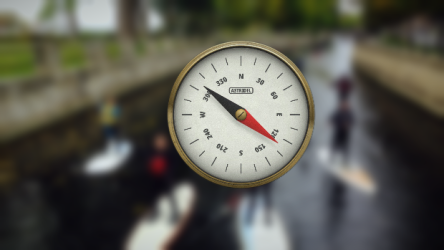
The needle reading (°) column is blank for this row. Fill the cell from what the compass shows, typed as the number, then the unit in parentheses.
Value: 127.5 (°)
